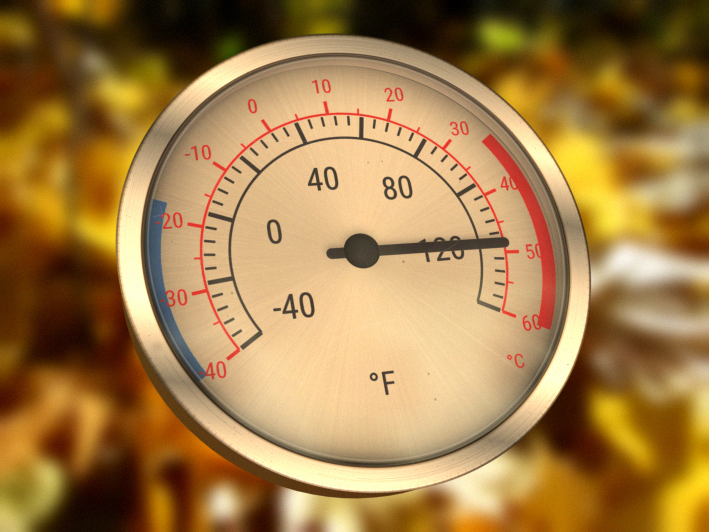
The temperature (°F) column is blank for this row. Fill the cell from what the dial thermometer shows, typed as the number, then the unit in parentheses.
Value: 120 (°F)
